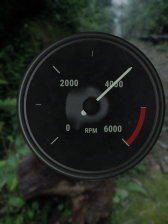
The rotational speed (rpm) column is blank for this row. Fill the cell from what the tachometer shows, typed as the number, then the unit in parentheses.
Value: 4000 (rpm)
